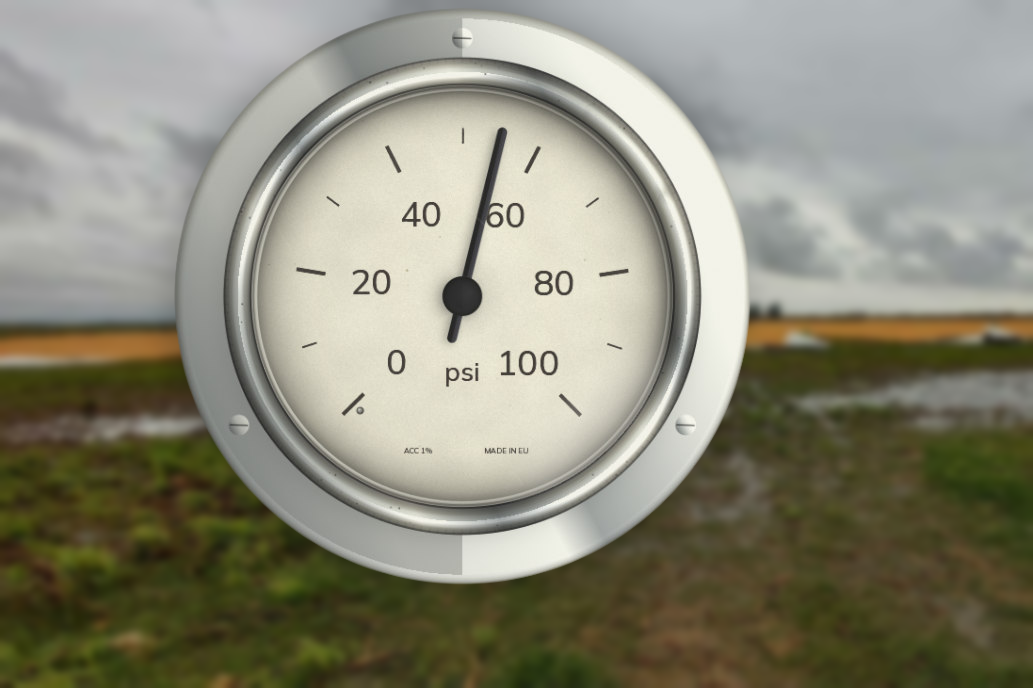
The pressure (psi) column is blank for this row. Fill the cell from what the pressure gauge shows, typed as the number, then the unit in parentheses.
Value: 55 (psi)
